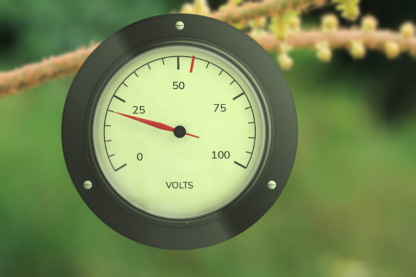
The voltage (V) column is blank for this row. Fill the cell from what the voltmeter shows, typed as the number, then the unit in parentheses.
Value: 20 (V)
